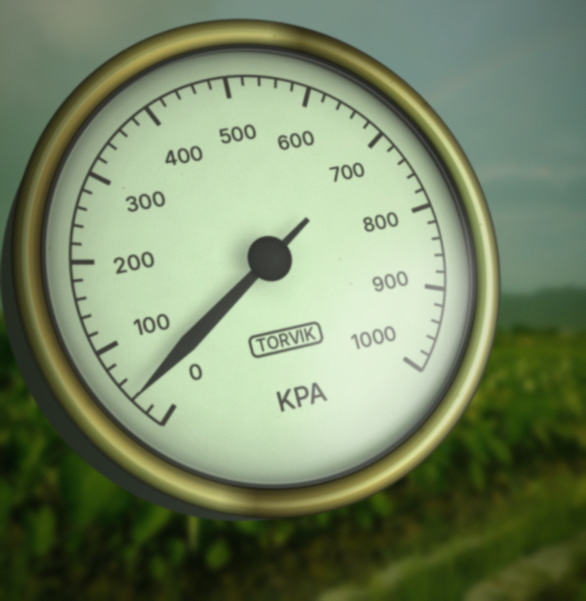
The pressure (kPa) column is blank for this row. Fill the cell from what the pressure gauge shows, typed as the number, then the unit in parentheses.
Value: 40 (kPa)
